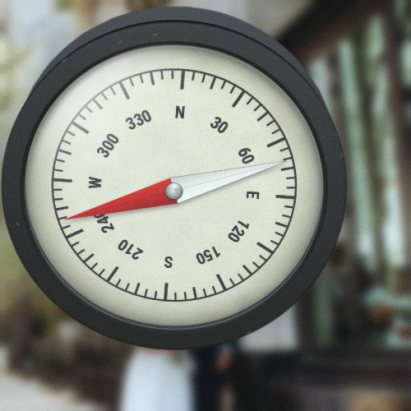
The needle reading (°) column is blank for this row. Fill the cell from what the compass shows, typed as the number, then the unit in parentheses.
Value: 250 (°)
